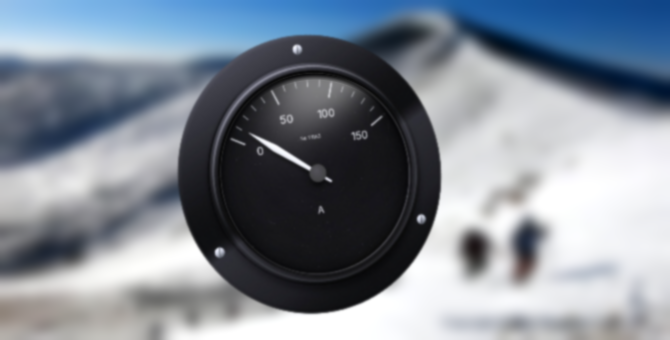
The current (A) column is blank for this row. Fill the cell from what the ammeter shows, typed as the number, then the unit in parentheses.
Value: 10 (A)
